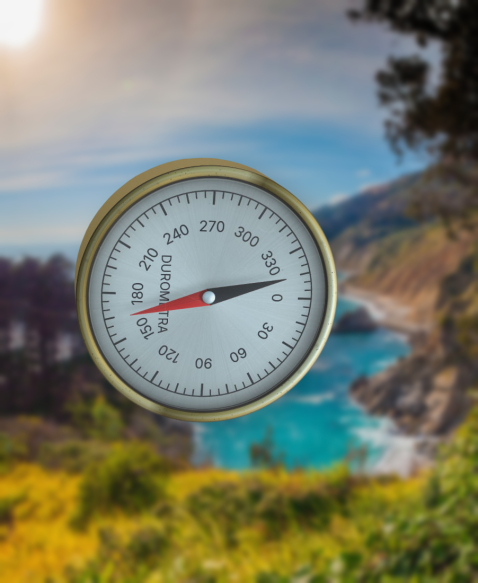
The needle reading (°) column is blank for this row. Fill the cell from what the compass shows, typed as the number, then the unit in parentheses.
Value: 165 (°)
